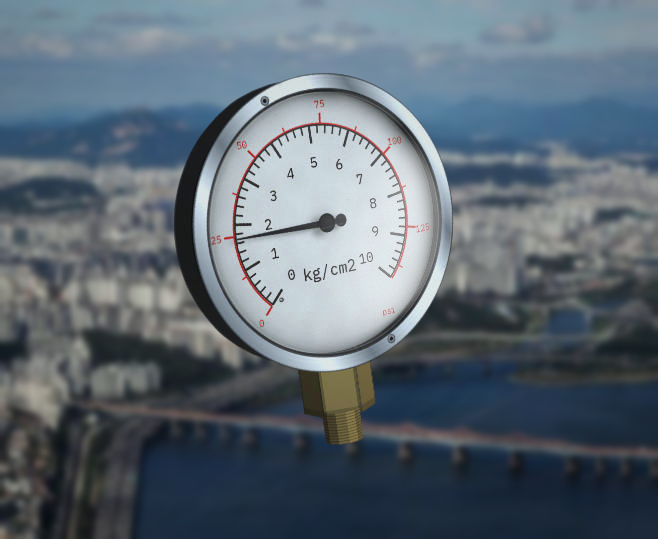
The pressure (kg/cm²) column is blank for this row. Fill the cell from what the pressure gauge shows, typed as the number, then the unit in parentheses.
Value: 1.7 (kg/cm²)
